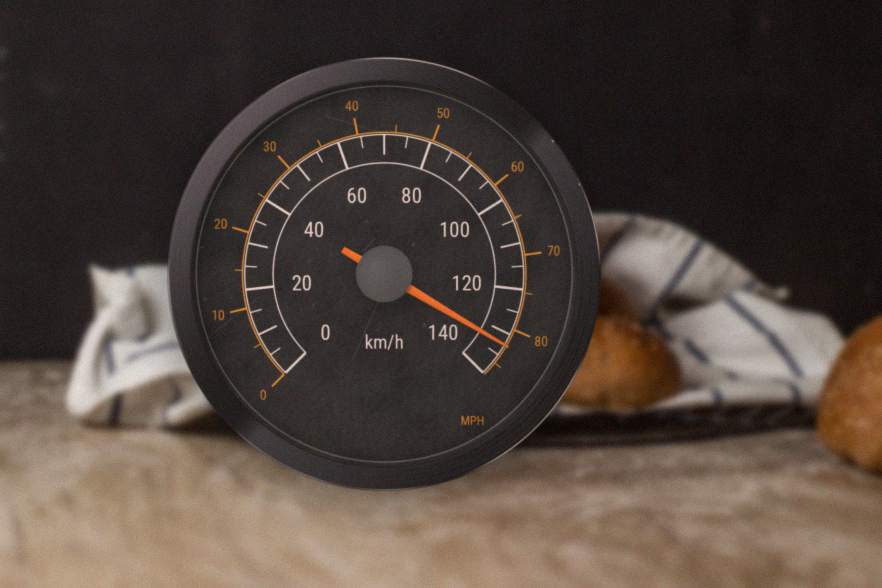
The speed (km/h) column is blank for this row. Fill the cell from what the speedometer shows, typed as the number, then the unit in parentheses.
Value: 132.5 (km/h)
